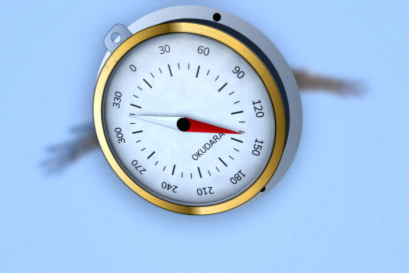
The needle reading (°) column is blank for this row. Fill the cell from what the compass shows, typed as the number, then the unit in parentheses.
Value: 140 (°)
